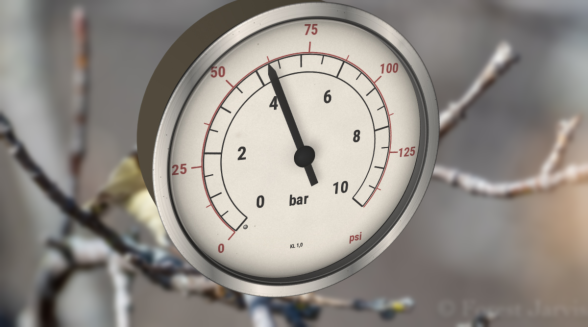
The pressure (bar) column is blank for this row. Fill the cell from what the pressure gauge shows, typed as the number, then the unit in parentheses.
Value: 4.25 (bar)
